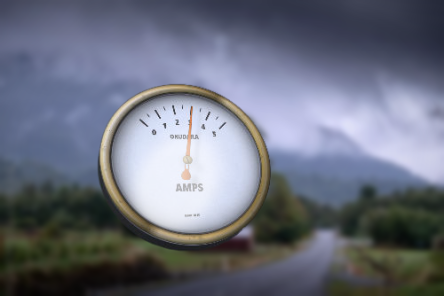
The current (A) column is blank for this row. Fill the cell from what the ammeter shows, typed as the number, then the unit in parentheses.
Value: 3 (A)
